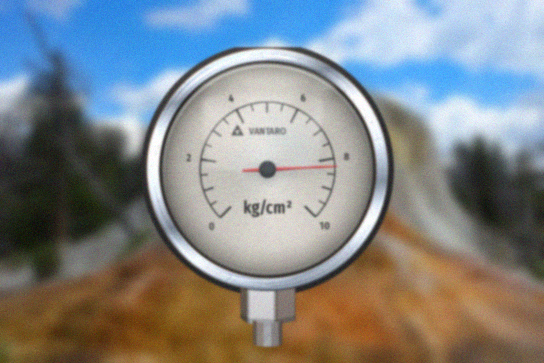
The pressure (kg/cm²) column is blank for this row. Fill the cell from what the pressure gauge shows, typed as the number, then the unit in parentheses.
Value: 8.25 (kg/cm²)
